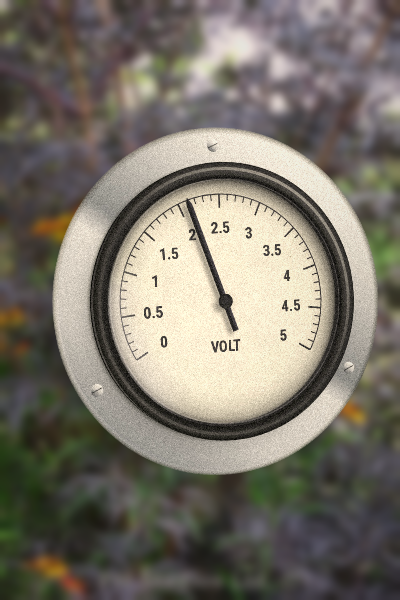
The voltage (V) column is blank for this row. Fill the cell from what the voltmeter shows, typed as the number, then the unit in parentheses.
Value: 2.1 (V)
